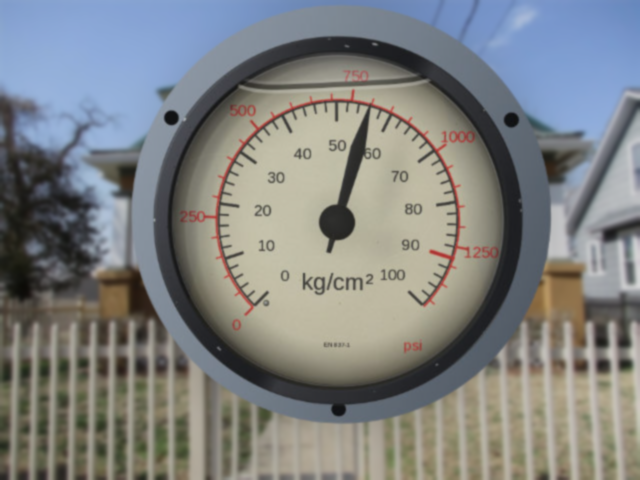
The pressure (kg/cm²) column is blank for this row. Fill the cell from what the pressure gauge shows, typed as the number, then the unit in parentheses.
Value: 56 (kg/cm²)
